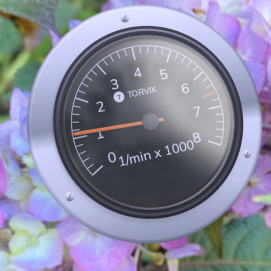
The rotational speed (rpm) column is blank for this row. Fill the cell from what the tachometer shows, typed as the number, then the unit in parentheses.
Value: 1100 (rpm)
